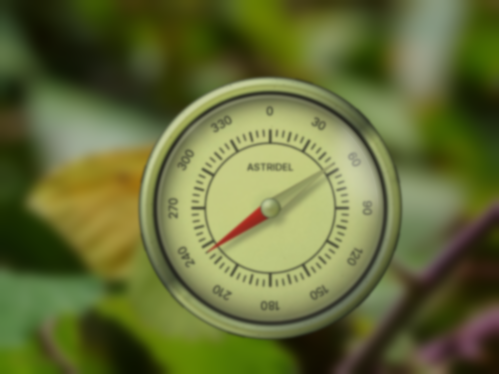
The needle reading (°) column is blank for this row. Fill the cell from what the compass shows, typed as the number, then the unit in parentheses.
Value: 235 (°)
